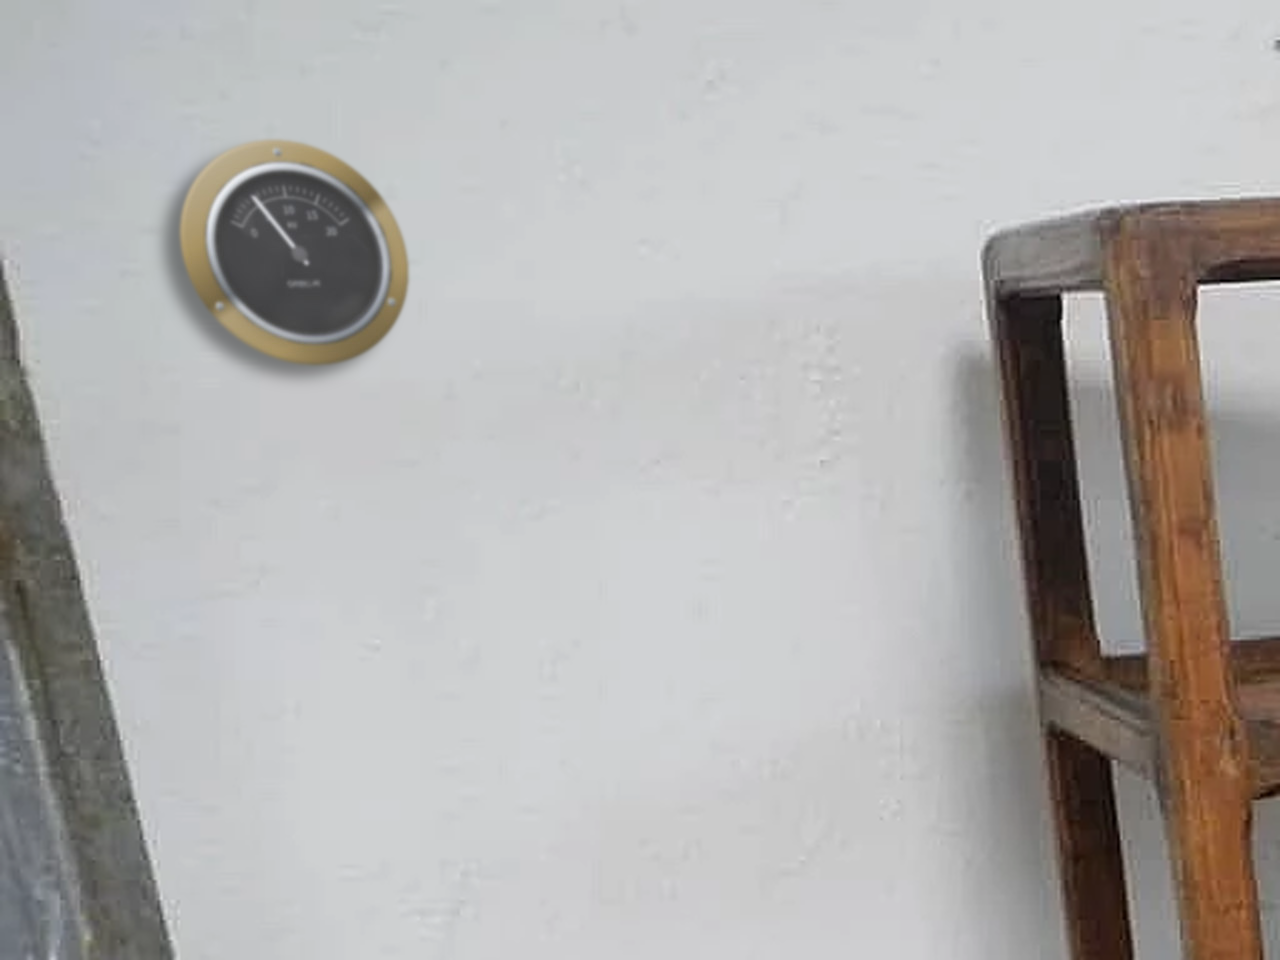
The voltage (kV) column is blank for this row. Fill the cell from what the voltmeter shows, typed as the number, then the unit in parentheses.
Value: 5 (kV)
